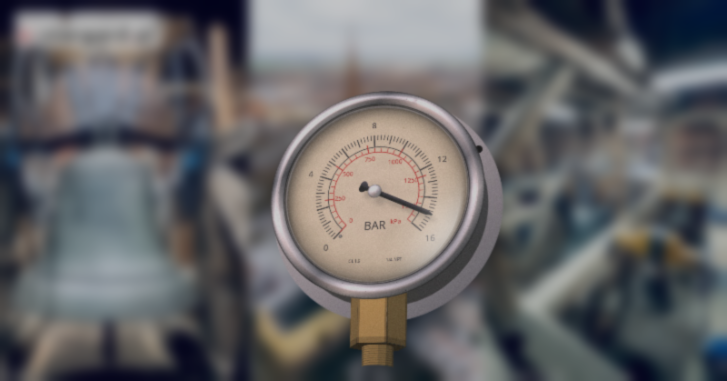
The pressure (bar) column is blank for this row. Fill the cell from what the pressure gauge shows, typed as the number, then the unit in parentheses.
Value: 15 (bar)
